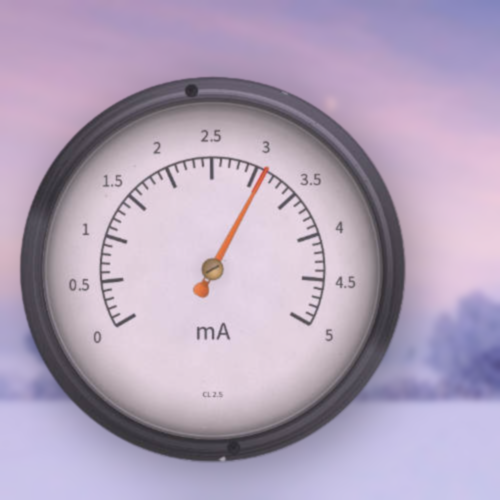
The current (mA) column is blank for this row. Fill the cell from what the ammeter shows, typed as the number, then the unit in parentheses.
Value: 3.1 (mA)
